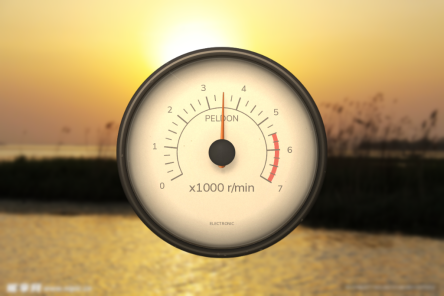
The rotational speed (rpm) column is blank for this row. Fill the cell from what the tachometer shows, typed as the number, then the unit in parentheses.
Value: 3500 (rpm)
